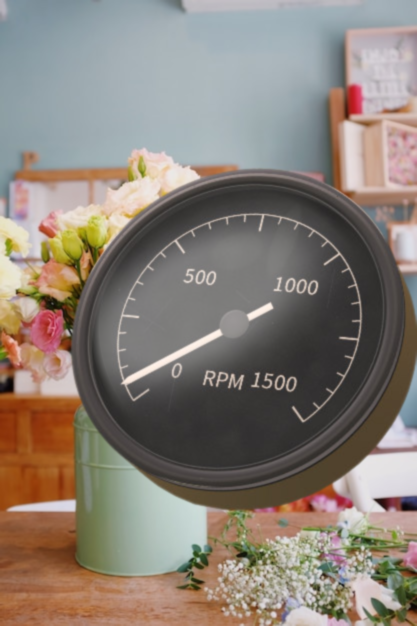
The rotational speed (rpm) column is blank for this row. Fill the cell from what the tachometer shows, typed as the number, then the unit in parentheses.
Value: 50 (rpm)
